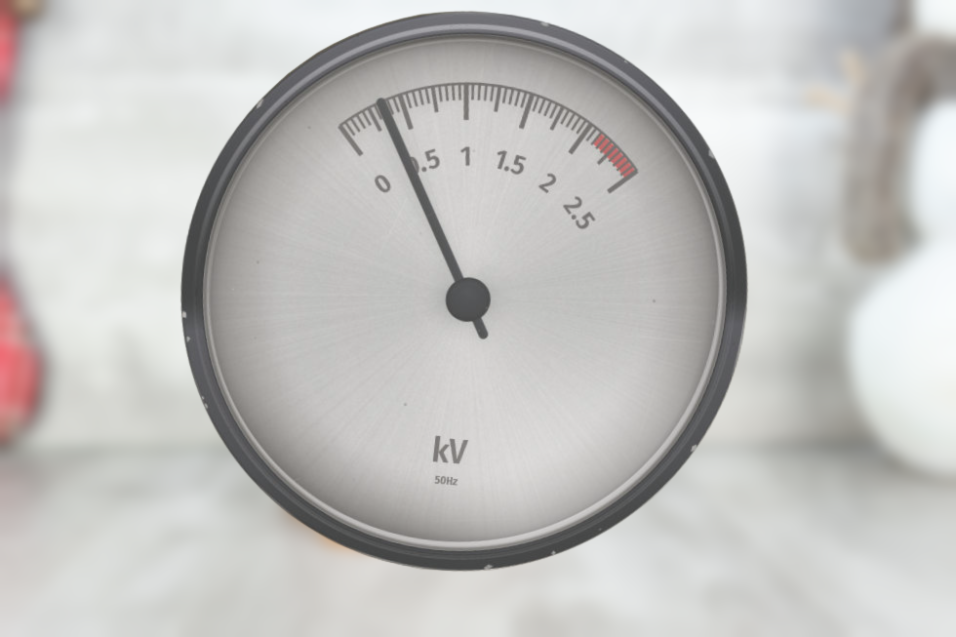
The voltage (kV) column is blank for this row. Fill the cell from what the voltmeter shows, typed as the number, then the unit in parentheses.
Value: 0.35 (kV)
